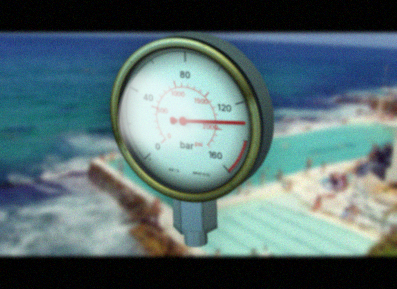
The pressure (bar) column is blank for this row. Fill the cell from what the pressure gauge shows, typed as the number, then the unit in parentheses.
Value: 130 (bar)
